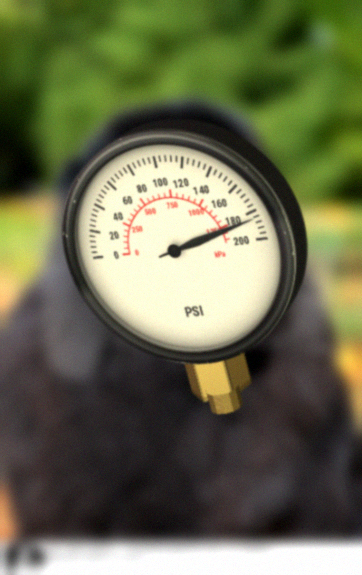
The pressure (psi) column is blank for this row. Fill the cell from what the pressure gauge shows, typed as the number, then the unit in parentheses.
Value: 184 (psi)
